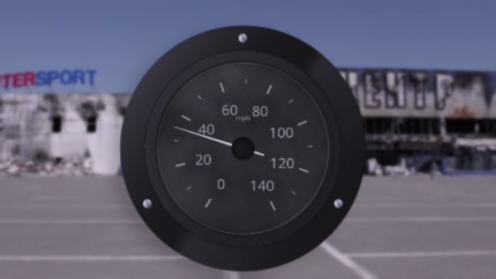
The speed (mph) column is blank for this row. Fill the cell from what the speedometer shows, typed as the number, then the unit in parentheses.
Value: 35 (mph)
